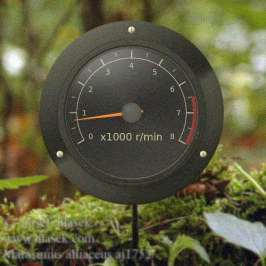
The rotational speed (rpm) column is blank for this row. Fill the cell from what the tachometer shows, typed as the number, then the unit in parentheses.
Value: 750 (rpm)
